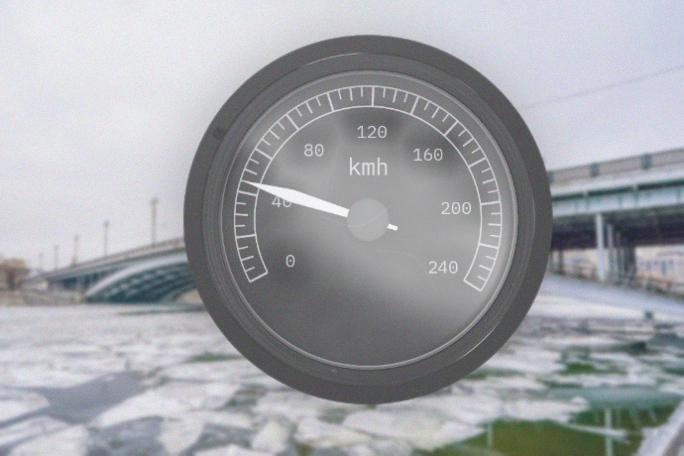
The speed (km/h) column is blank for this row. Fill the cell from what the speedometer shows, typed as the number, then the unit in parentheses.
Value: 45 (km/h)
